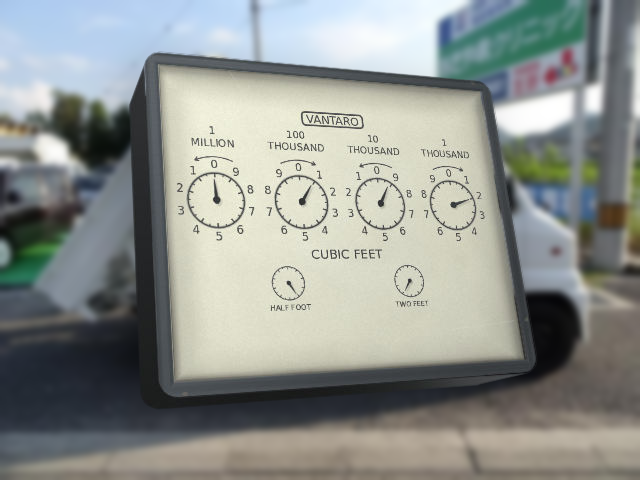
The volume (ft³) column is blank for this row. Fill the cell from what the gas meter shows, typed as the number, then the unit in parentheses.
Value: 9200 (ft³)
